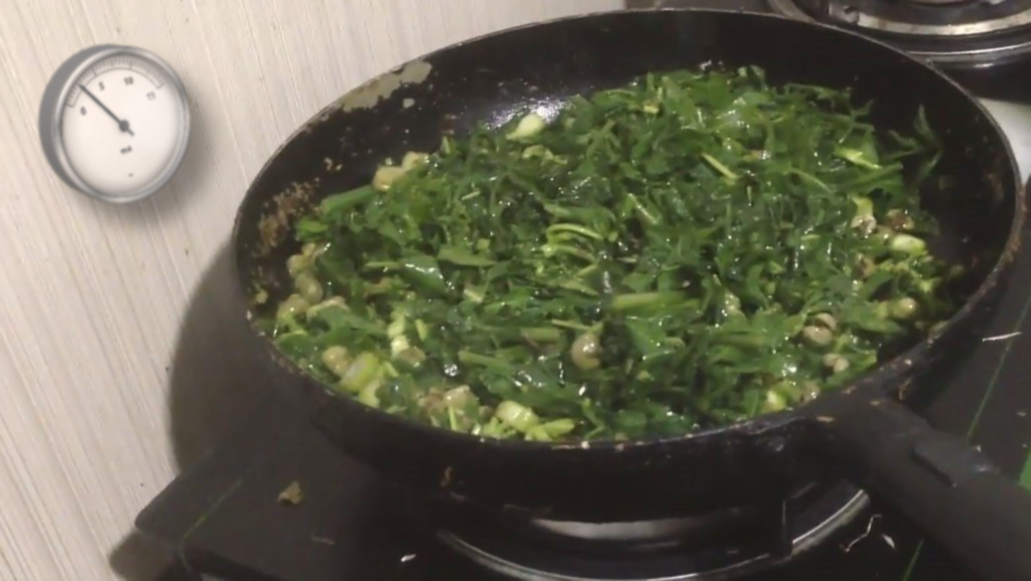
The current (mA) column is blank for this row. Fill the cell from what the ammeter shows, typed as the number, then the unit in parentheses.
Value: 2.5 (mA)
